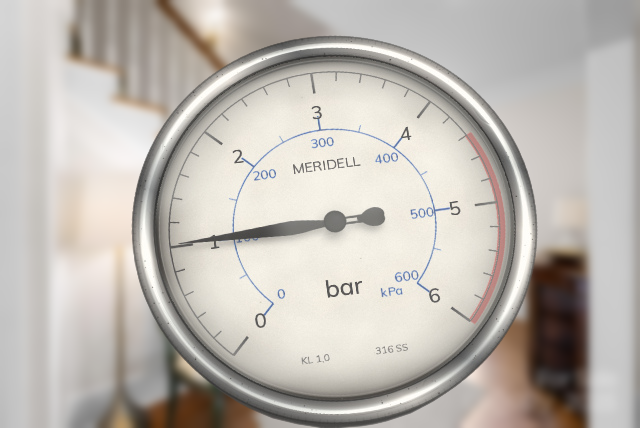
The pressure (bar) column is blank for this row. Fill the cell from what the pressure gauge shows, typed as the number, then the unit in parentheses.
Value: 1 (bar)
